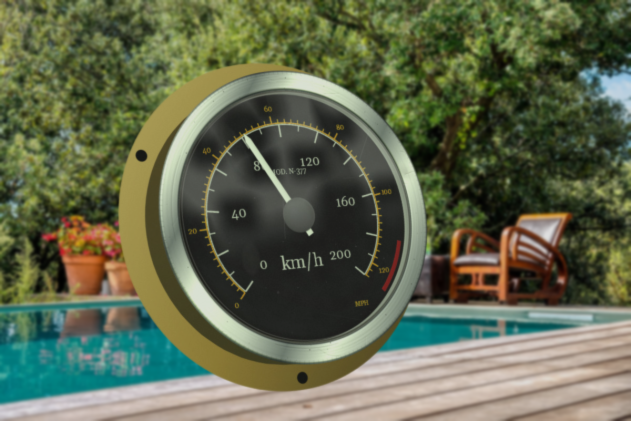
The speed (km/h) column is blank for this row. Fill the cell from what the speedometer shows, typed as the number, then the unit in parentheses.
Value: 80 (km/h)
